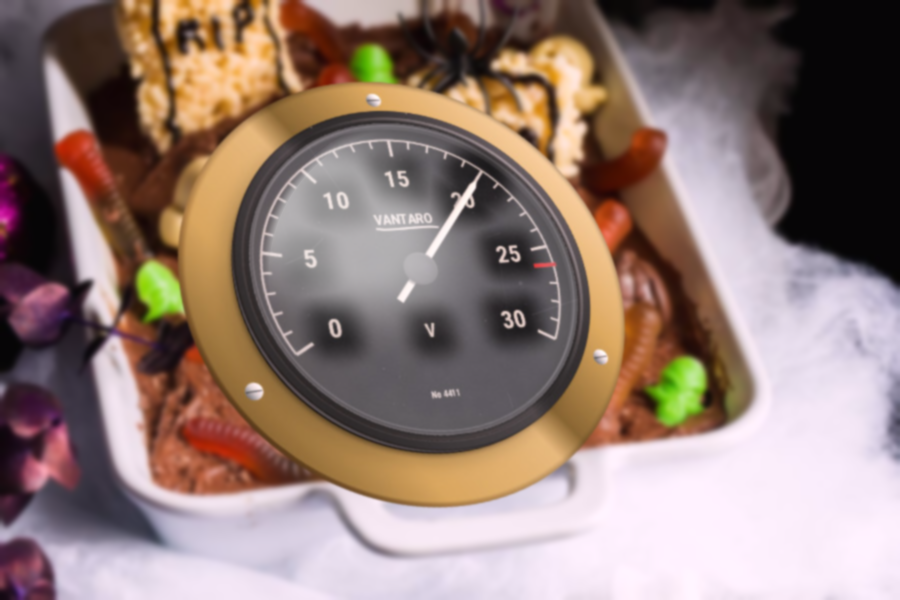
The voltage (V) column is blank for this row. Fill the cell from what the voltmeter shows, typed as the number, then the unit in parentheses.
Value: 20 (V)
